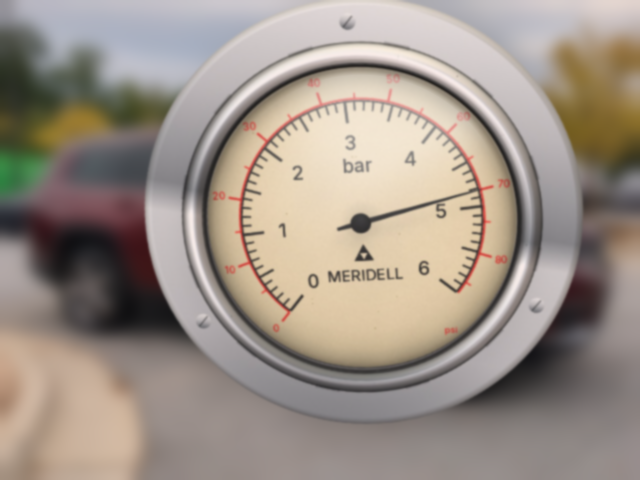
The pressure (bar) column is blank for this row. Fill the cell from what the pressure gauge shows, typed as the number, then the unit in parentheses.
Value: 4.8 (bar)
